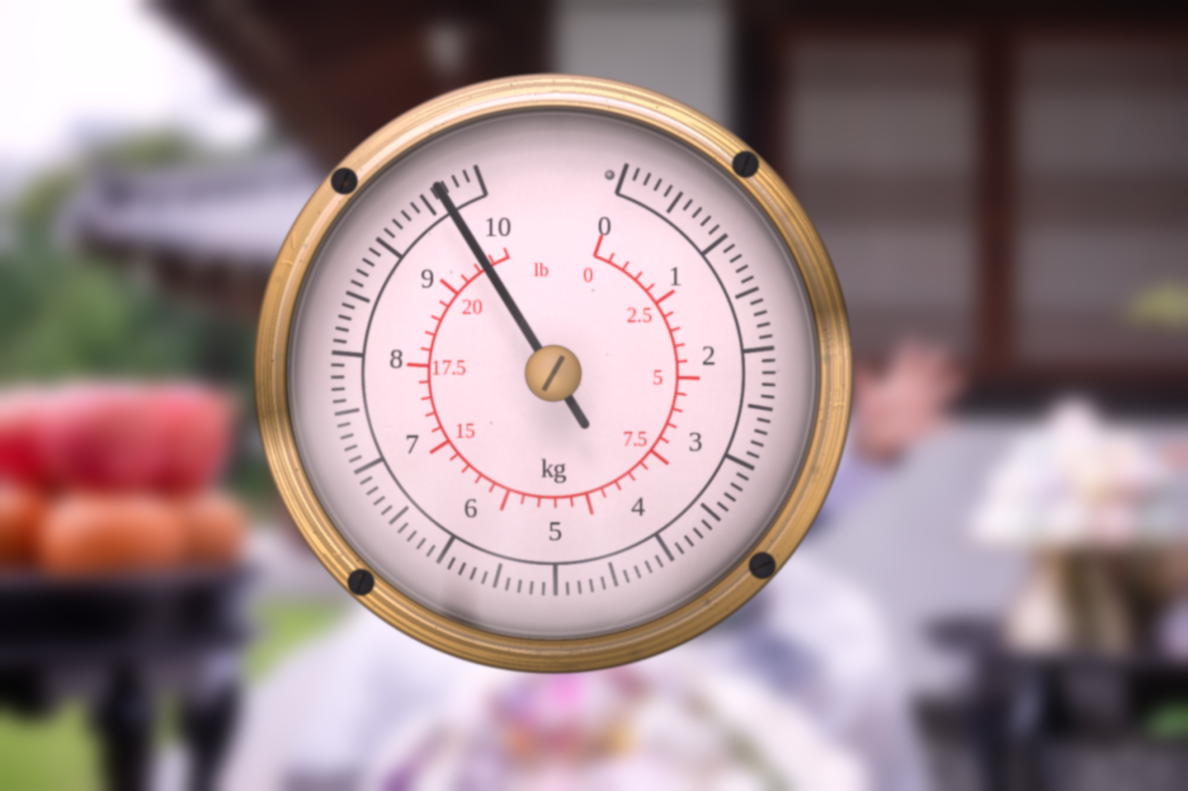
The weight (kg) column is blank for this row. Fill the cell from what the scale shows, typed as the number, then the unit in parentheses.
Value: 9.65 (kg)
